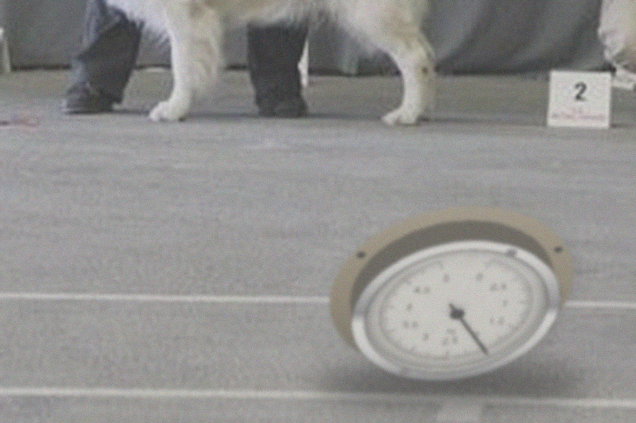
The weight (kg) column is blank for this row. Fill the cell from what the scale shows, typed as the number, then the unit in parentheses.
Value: 2 (kg)
